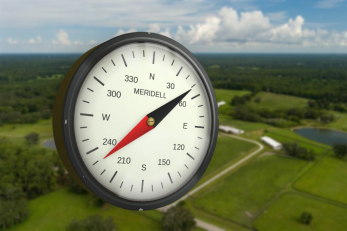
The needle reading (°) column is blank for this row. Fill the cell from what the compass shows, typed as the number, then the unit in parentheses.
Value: 230 (°)
